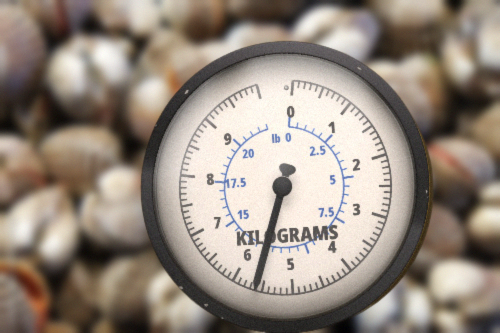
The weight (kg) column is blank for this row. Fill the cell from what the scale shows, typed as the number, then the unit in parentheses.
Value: 5.6 (kg)
